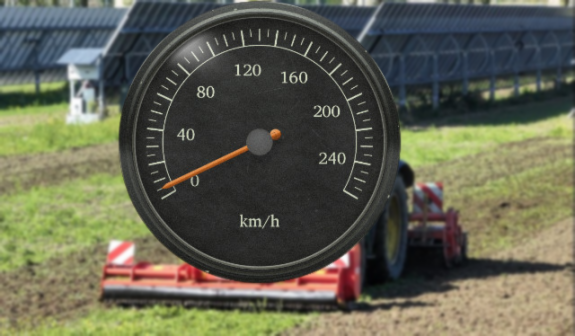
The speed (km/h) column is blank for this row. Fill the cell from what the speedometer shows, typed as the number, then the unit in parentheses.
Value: 5 (km/h)
